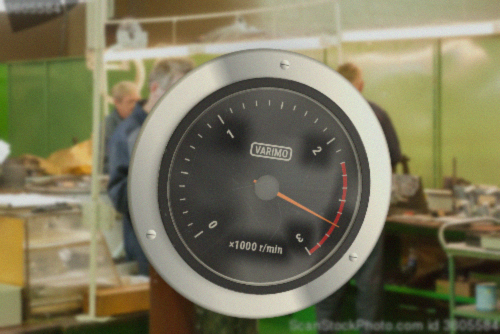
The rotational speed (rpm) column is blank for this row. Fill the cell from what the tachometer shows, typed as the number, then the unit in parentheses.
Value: 2700 (rpm)
